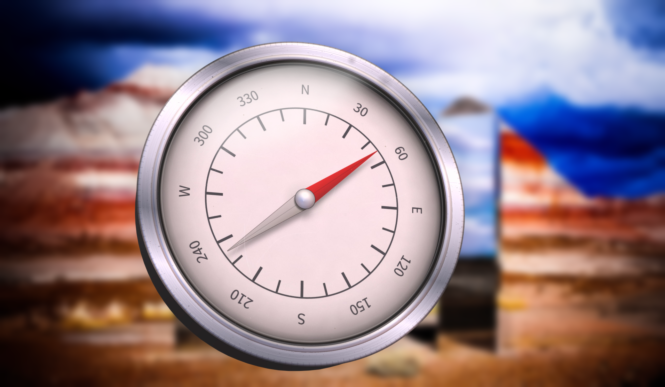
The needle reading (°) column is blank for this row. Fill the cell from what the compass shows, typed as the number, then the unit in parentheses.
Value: 52.5 (°)
